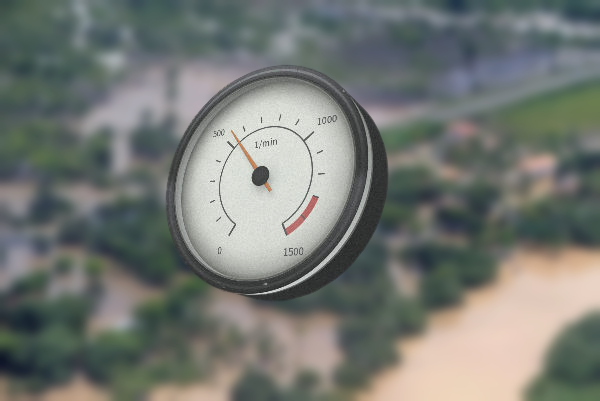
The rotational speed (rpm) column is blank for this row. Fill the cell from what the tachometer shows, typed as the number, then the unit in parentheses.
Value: 550 (rpm)
